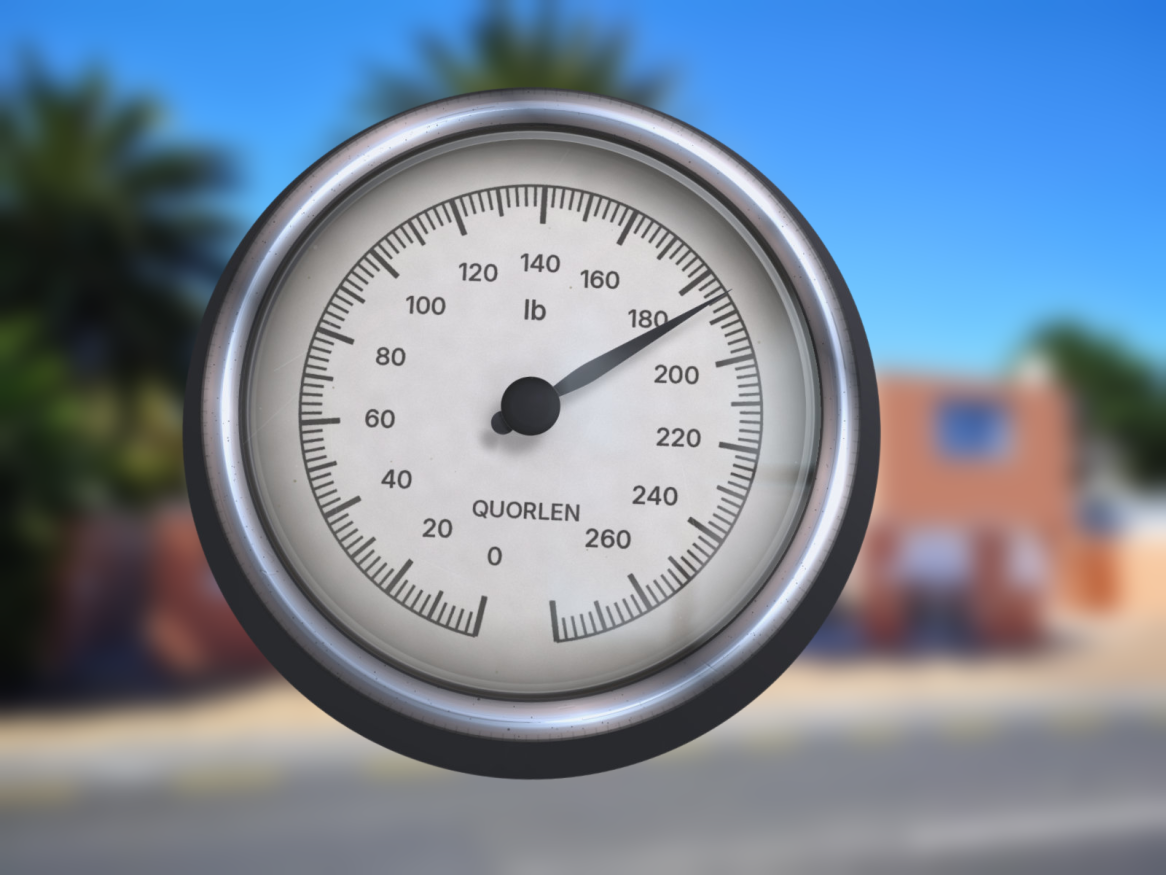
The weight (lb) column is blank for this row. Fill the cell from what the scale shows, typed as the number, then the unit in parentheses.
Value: 186 (lb)
